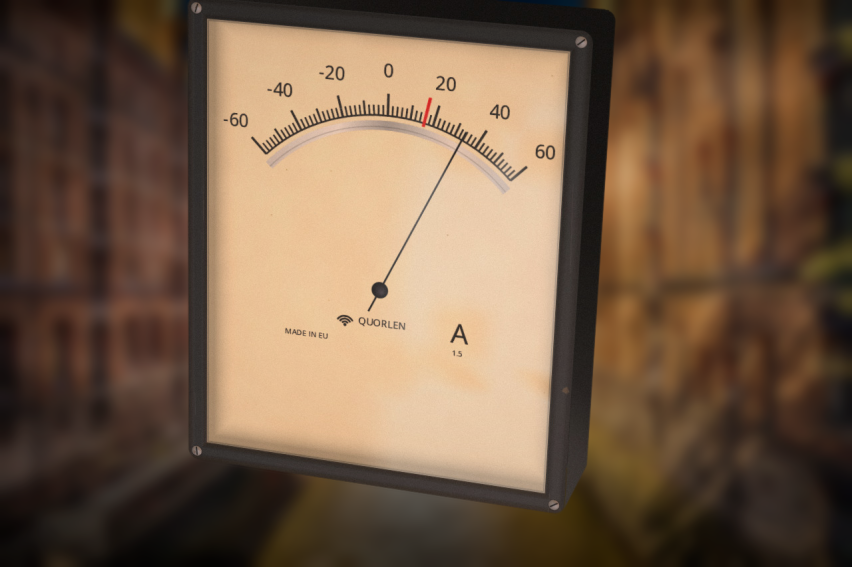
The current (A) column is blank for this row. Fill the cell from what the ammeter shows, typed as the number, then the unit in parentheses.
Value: 34 (A)
